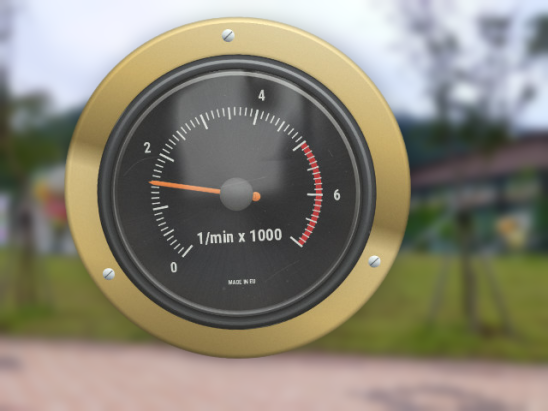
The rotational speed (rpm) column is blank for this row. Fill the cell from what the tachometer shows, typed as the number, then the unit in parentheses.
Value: 1500 (rpm)
